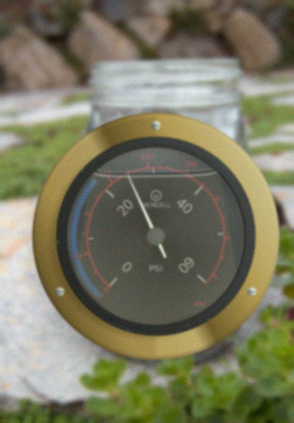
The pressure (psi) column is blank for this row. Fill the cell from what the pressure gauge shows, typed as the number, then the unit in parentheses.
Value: 25 (psi)
